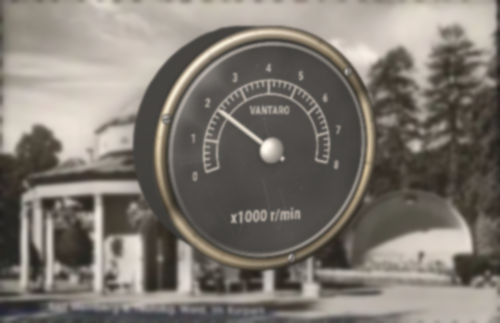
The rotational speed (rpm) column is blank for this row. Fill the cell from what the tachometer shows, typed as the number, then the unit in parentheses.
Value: 2000 (rpm)
